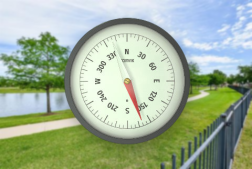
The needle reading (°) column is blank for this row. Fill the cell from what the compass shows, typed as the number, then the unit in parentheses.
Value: 160 (°)
